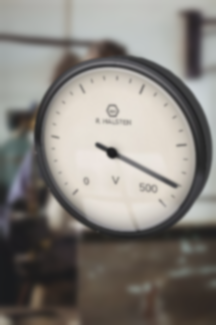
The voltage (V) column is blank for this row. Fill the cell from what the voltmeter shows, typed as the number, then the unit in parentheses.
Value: 460 (V)
